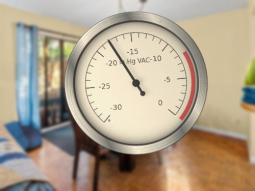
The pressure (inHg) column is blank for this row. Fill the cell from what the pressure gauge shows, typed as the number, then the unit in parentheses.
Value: -18 (inHg)
